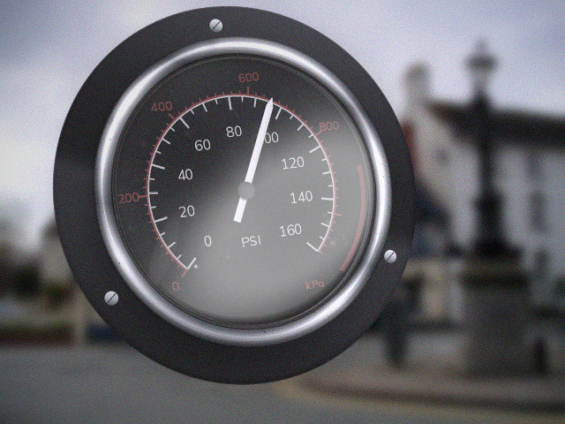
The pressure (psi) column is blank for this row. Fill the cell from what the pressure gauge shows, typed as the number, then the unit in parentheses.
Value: 95 (psi)
